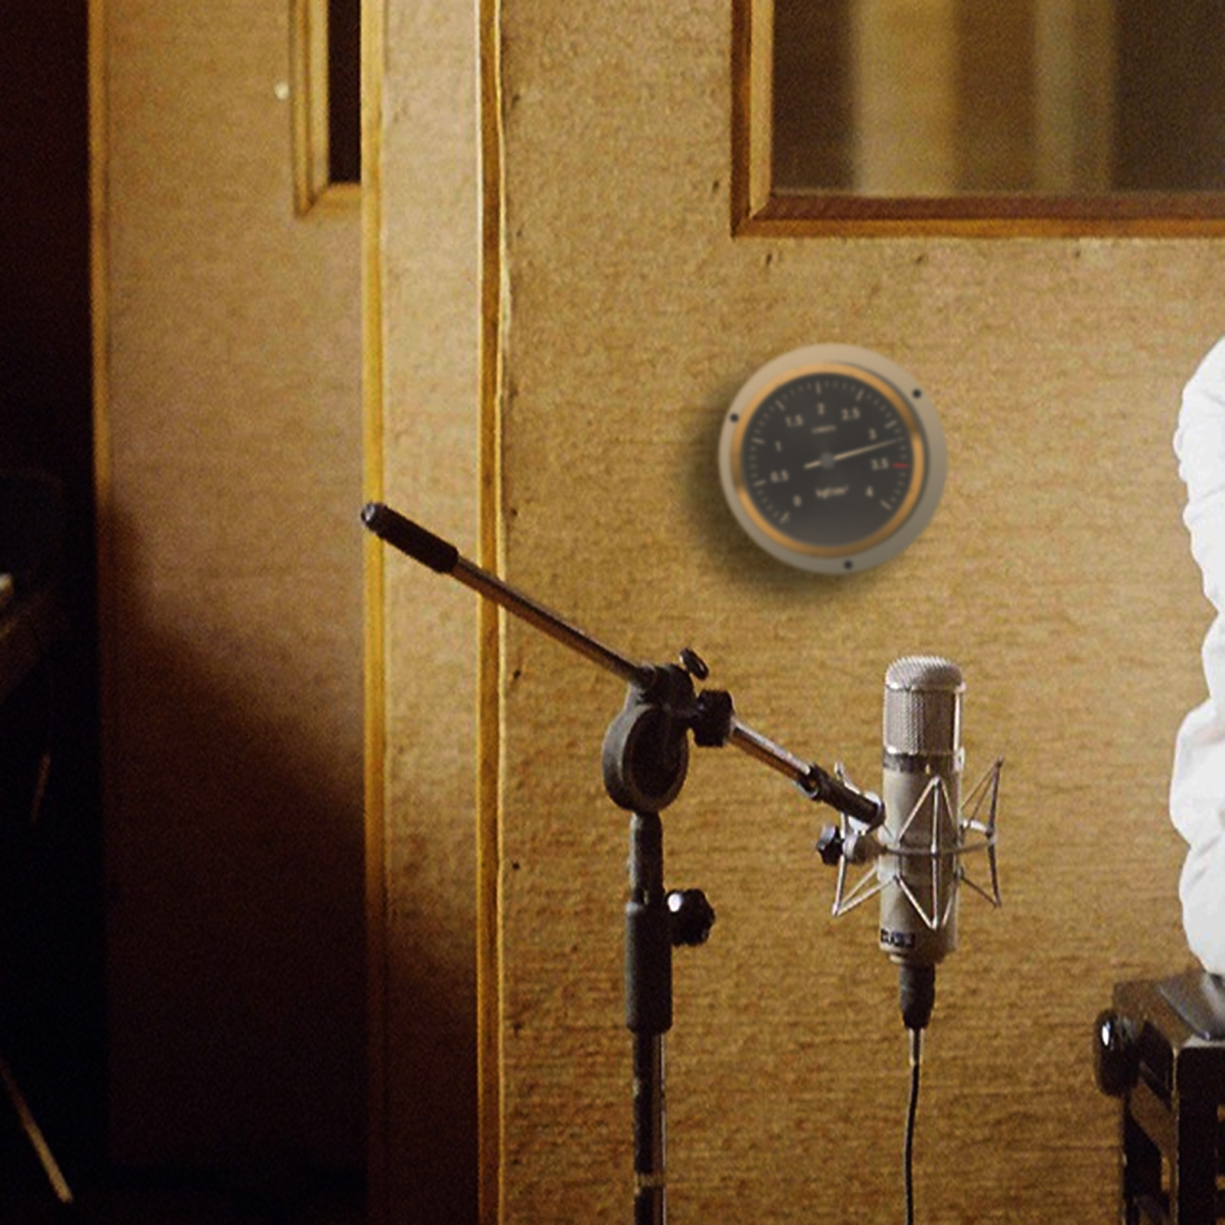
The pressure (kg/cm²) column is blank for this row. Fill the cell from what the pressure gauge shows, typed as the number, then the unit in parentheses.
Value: 3.2 (kg/cm²)
